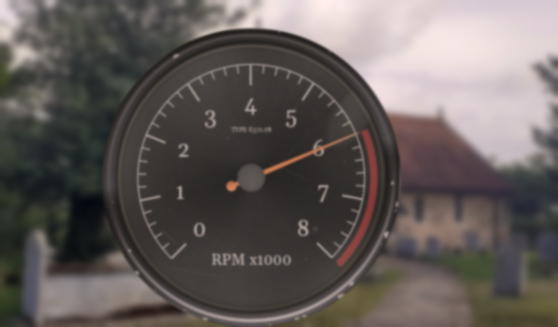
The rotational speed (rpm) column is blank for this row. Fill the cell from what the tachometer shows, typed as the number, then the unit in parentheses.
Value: 6000 (rpm)
